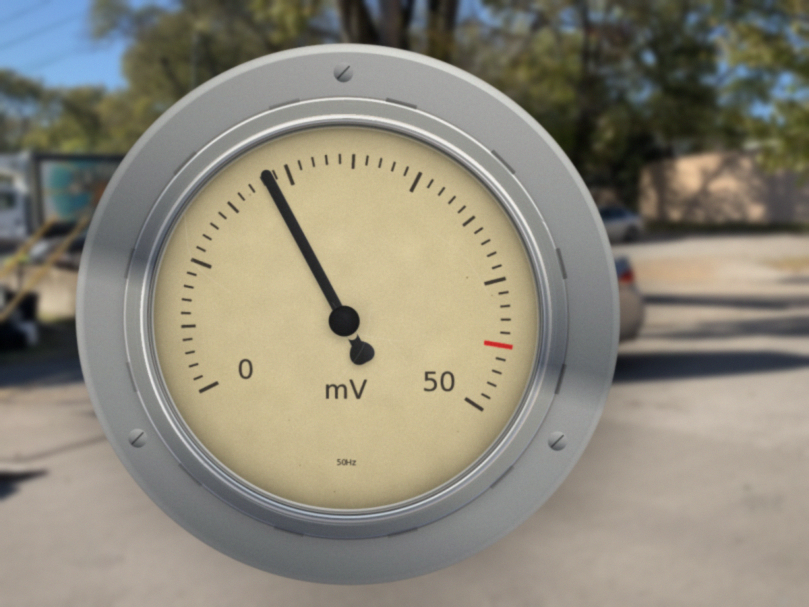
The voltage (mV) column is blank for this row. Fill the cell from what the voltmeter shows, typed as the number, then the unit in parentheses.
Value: 18.5 (mV)
